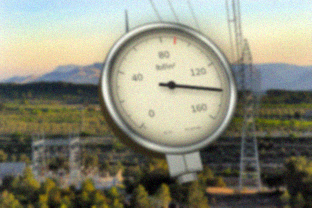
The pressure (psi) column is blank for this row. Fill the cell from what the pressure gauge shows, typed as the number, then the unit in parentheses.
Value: 140 (psi)
